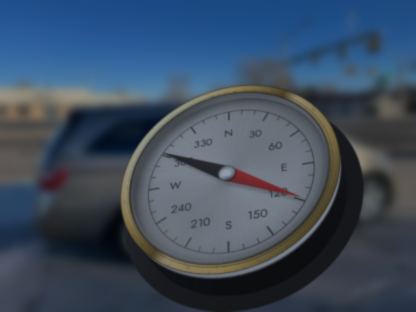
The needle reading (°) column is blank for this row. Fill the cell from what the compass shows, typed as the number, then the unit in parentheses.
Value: 120 (°)
